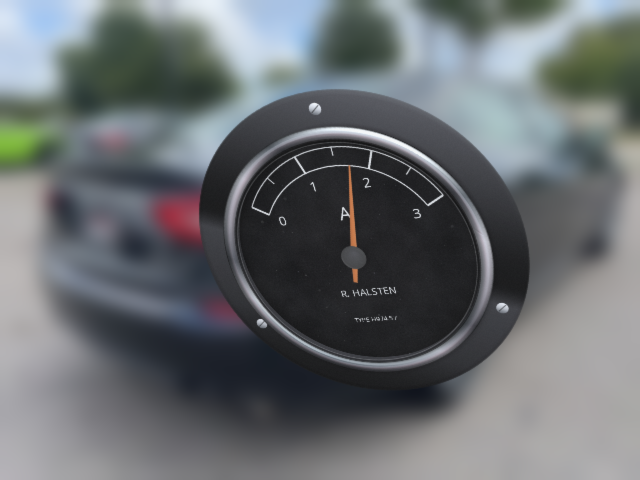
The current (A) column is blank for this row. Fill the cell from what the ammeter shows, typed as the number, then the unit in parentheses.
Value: 1.75 (A)
